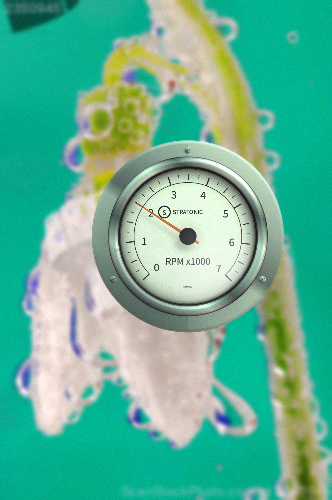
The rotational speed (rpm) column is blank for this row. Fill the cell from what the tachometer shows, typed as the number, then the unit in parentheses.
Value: 2000 (rpm)
